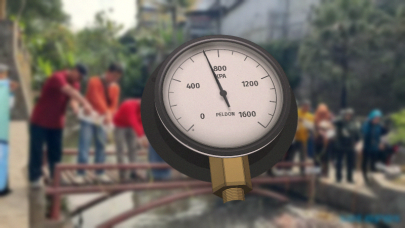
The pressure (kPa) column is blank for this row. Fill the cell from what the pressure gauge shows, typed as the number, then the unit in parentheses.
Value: 700 (kPa)
